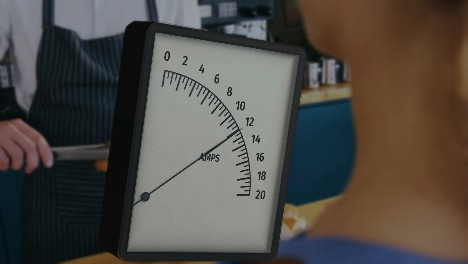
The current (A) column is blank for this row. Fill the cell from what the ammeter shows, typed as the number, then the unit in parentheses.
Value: 12 (A)
